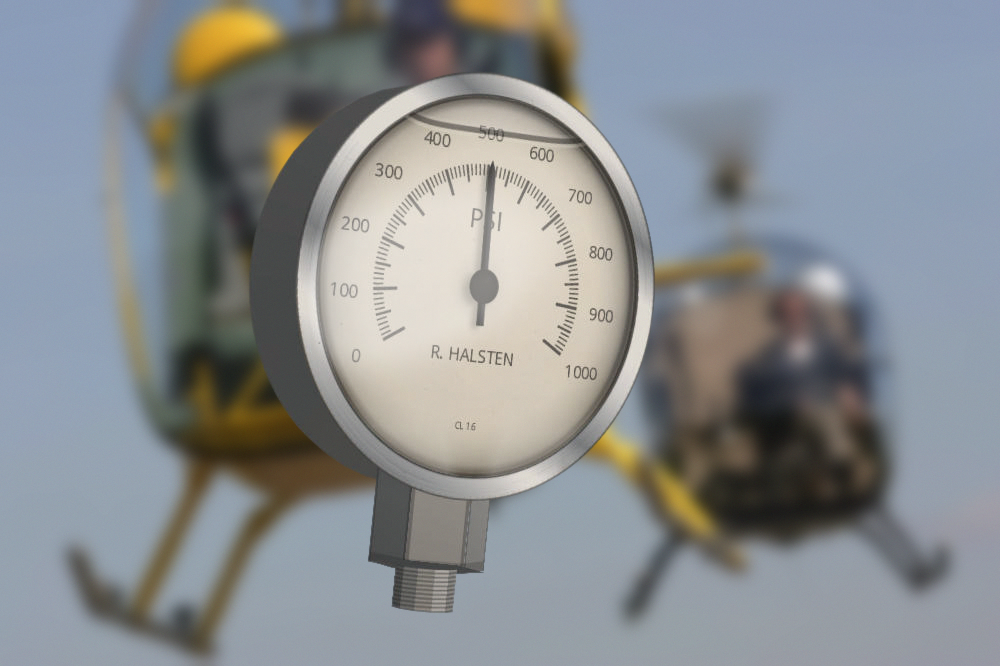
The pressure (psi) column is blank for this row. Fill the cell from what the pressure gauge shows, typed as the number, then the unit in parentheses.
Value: 500 (psi)
